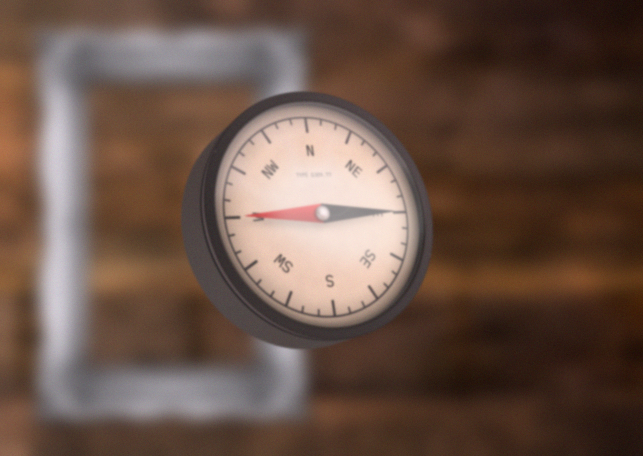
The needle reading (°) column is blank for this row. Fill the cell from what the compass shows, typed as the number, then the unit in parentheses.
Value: 270 (°)
